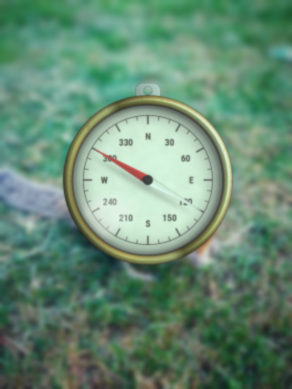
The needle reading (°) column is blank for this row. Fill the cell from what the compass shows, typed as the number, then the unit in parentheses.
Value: 300 (°)
